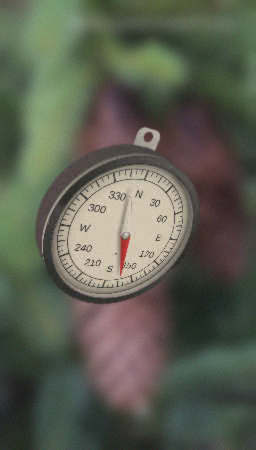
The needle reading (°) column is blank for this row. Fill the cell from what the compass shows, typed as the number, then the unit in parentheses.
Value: 165 (°)
